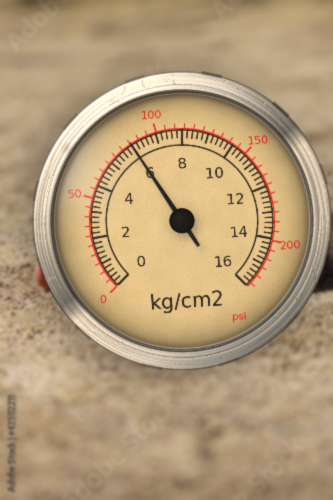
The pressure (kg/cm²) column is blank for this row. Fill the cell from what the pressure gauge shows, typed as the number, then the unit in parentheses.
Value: 6 (kg/cm²)
